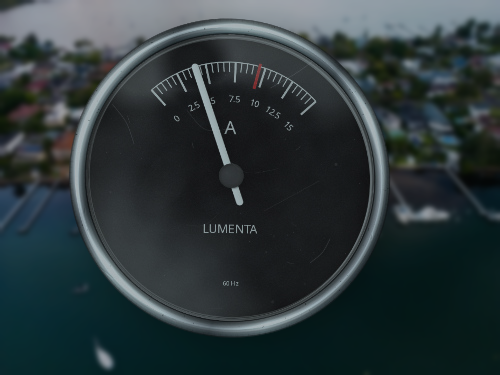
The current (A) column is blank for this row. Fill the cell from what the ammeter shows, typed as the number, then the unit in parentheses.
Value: 4 (A)
